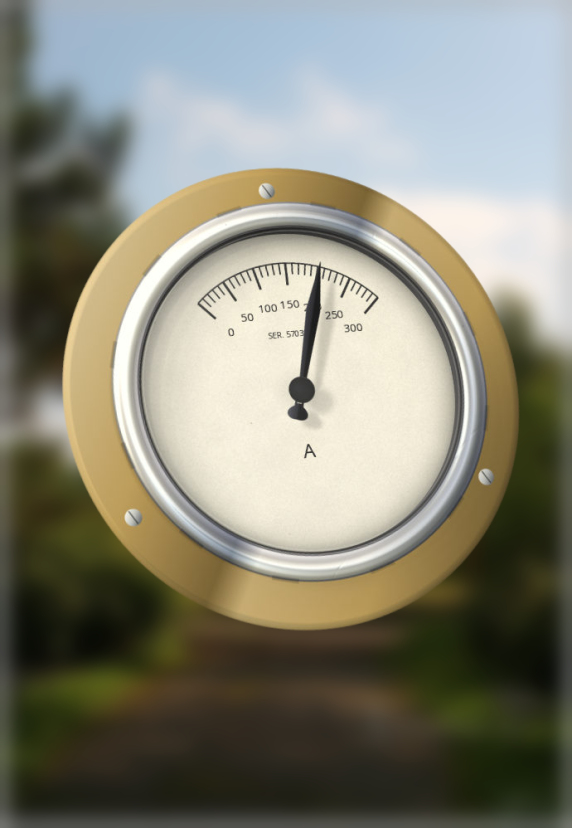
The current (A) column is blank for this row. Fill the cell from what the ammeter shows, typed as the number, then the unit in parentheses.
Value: 200 (A)
